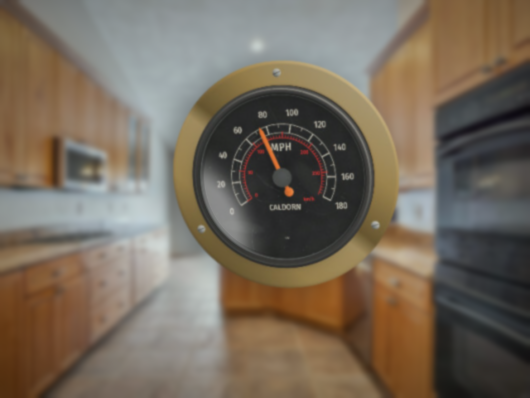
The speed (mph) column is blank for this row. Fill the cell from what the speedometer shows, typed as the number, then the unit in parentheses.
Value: 75 (mph)
